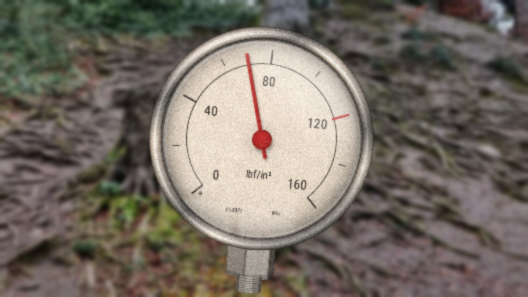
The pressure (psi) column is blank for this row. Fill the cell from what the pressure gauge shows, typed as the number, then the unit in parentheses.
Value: 70 (psi)
